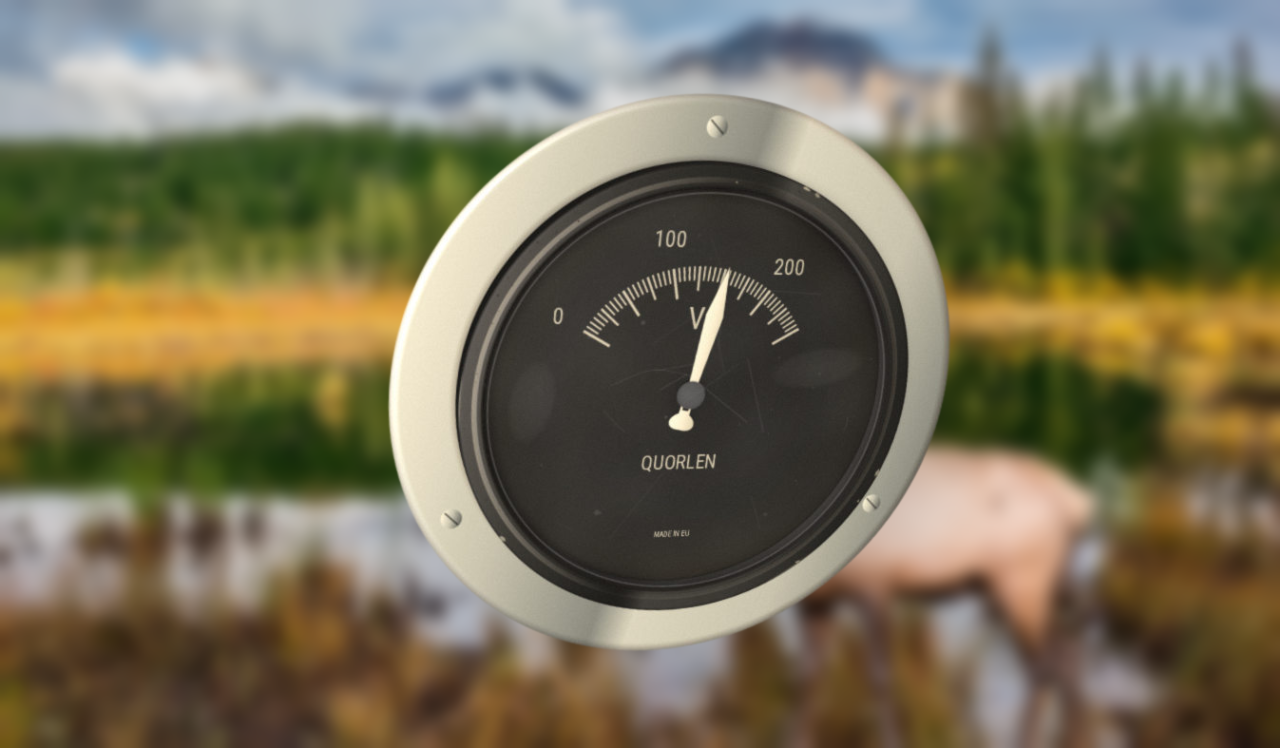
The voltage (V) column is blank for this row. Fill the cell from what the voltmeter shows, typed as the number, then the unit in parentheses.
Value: 150 (V)
